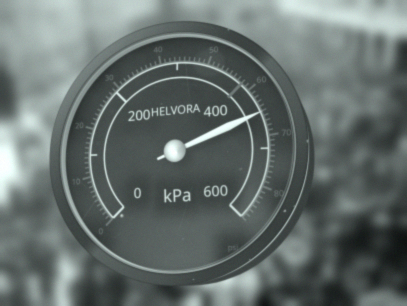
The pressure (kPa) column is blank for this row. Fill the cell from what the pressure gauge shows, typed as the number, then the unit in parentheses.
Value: 450 (kPa)
